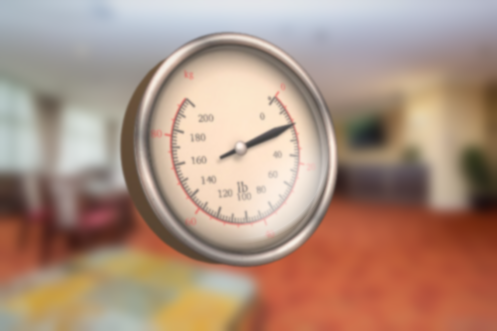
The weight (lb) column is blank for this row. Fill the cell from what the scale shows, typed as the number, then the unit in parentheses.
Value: 20 (lb)
